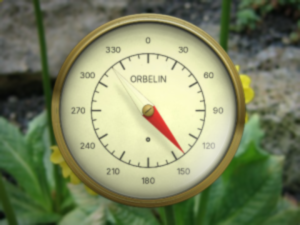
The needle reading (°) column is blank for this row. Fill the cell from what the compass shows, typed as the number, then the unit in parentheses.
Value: 140 (°)
